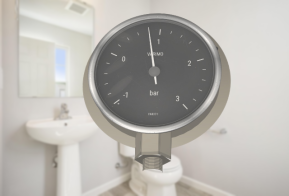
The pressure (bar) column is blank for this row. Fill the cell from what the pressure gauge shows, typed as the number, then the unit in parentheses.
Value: 0.8 (bar)
